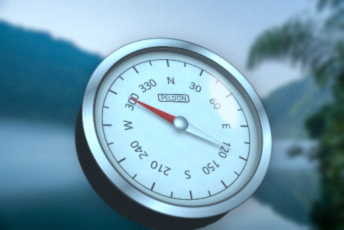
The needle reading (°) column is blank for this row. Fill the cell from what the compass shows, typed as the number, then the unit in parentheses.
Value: 300 (°)
